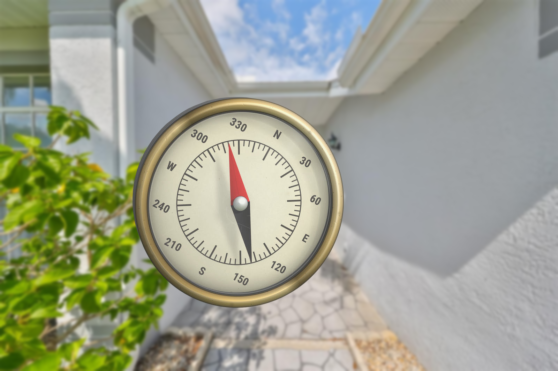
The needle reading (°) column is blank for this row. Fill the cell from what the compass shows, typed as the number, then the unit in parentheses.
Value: 320 (°)
